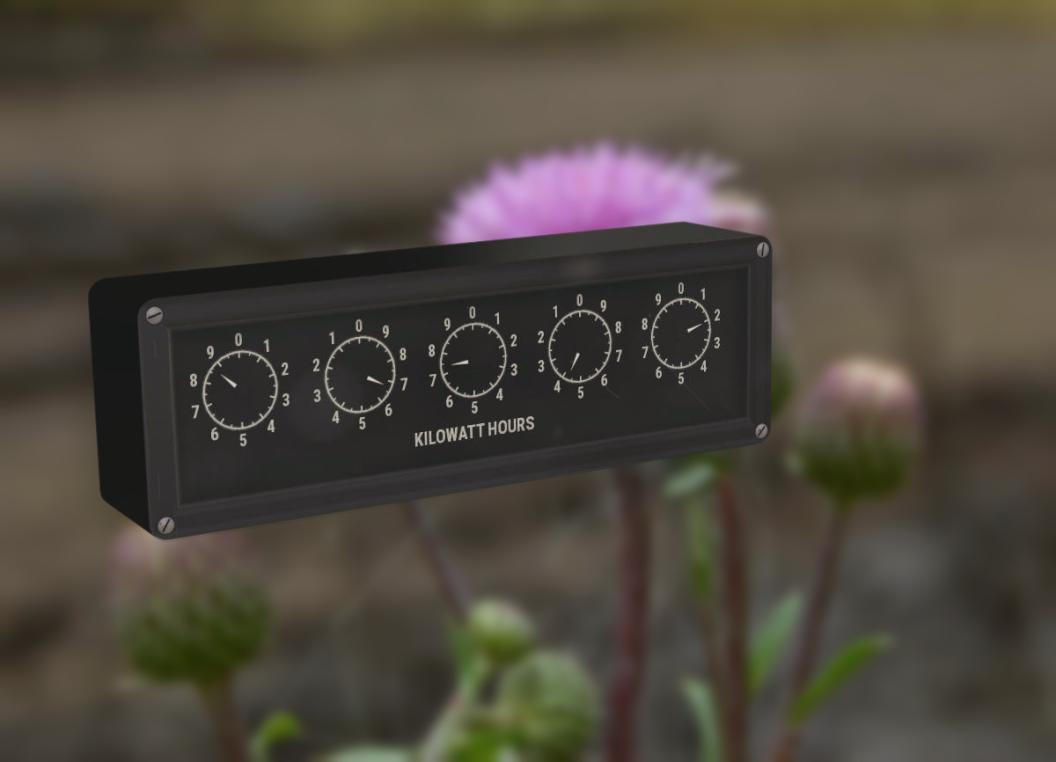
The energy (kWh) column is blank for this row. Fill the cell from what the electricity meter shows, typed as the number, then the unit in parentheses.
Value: 86742 (kWh)
